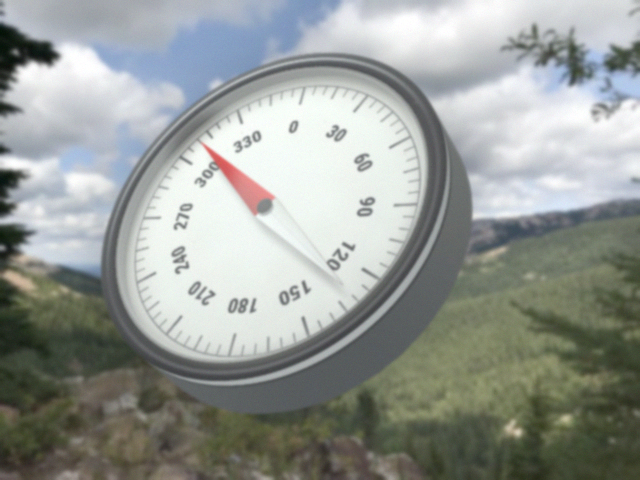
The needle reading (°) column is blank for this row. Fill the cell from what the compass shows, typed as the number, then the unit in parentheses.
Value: 310 (°)
